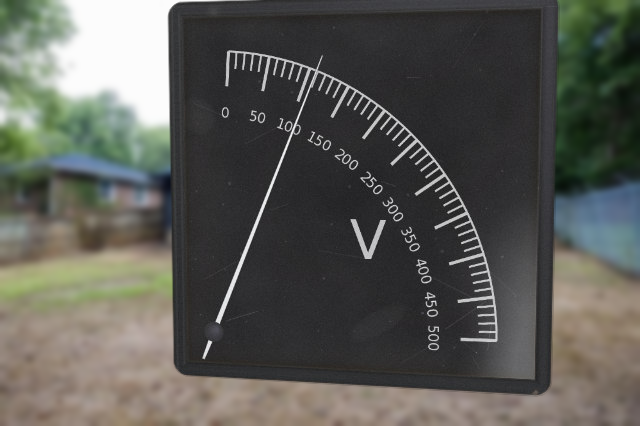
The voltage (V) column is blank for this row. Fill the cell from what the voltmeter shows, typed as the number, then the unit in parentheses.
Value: 110 (V)
